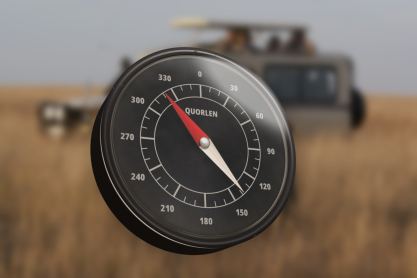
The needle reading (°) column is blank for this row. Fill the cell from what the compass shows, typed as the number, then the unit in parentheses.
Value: 320 (°)
